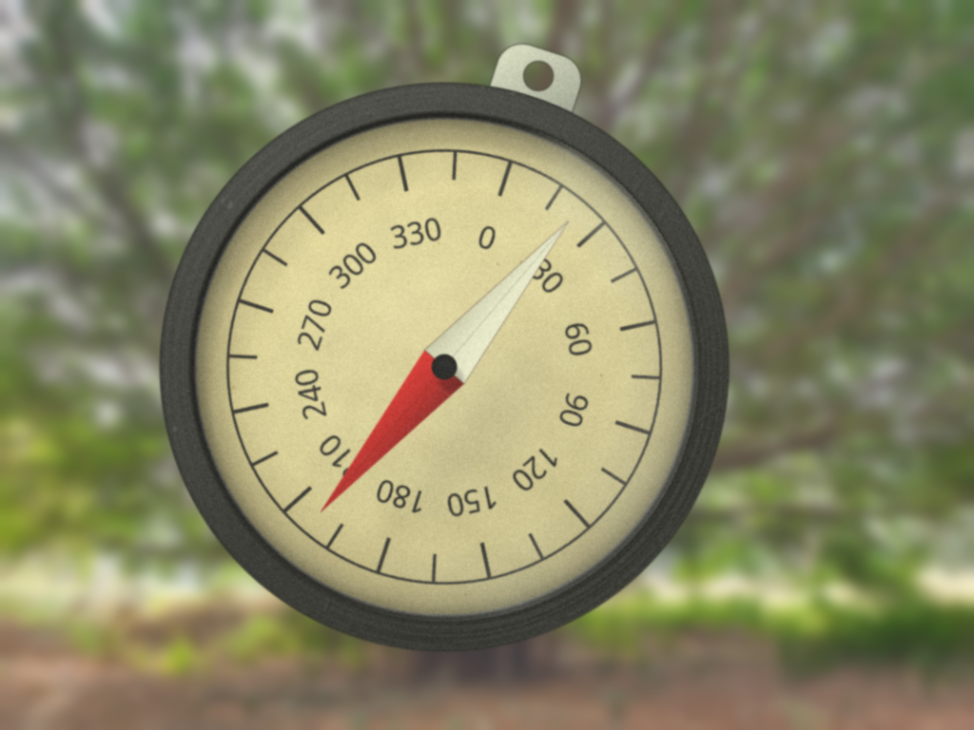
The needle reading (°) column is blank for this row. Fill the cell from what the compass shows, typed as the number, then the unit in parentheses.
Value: 202.5 (°)
